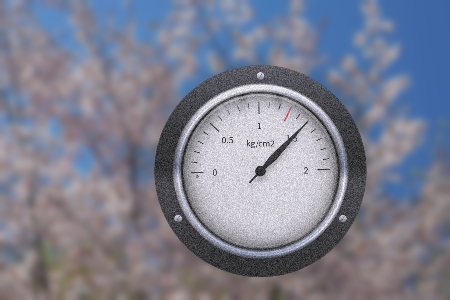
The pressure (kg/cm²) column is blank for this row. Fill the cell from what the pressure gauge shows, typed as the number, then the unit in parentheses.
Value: 1.5 (kg/cm²)
